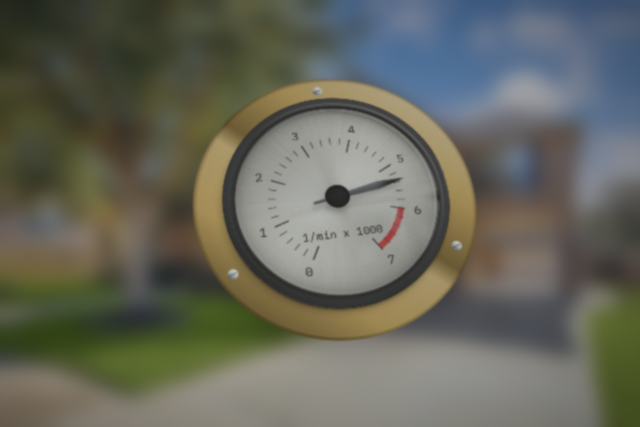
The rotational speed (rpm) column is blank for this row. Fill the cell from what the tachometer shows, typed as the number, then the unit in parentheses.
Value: 5400 (rpm)
